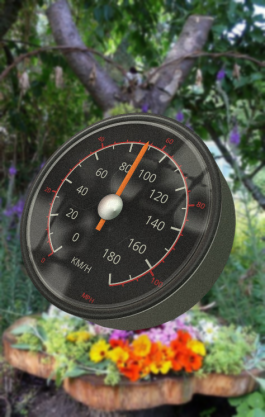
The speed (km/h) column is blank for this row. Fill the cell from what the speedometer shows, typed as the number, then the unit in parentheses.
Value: 90 (km/h)
